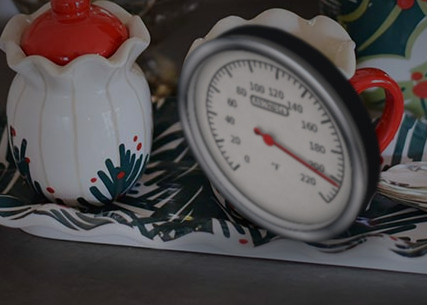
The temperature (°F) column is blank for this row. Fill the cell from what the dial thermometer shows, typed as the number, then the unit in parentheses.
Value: 200 (°F)
